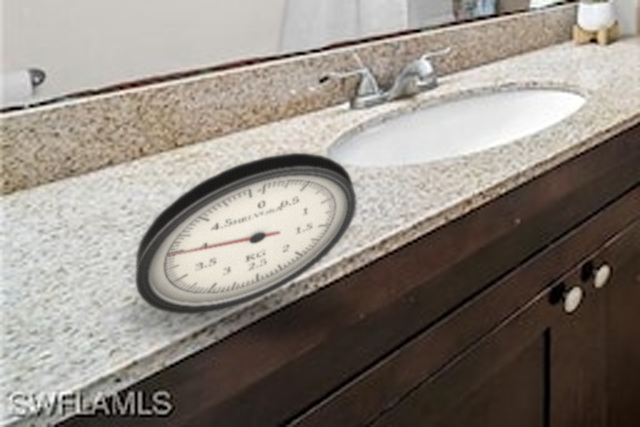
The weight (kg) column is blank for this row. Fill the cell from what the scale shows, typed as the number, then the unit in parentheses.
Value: 4 (kg)
